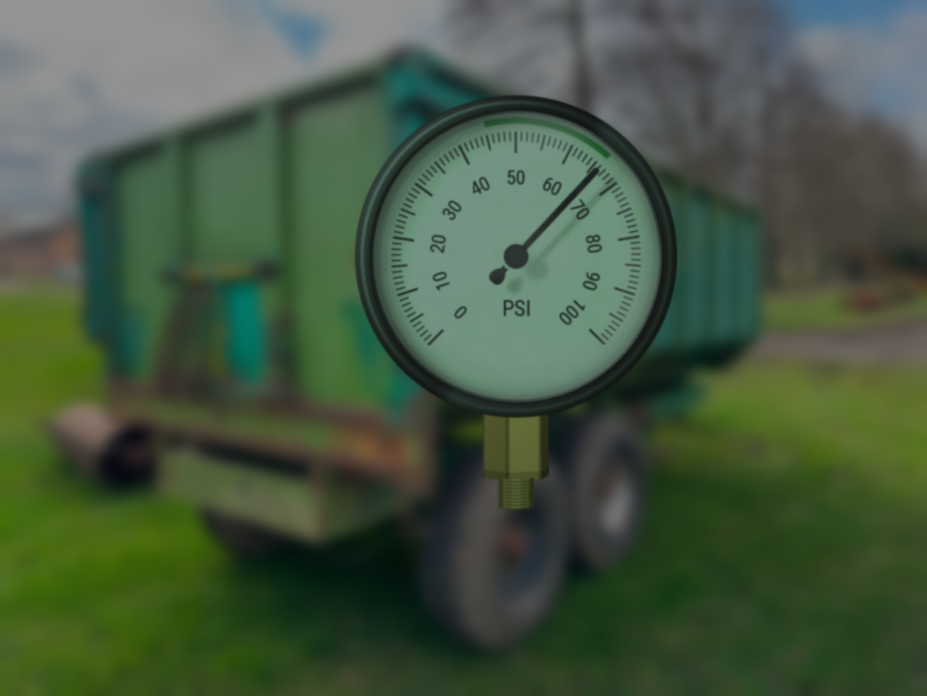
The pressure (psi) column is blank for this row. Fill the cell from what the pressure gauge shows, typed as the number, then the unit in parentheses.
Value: 66 (psi)
